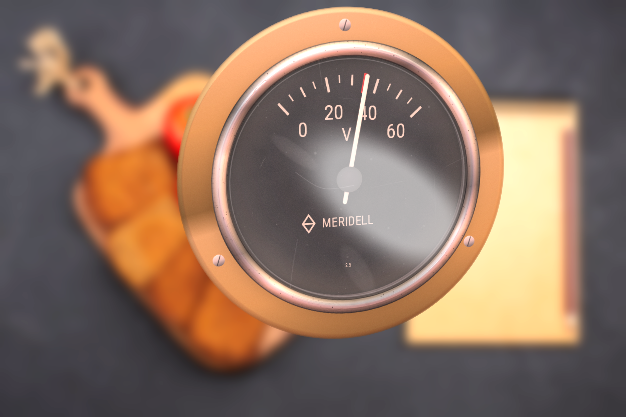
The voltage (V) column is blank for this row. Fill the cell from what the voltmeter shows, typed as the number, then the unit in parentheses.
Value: 35 (V)
